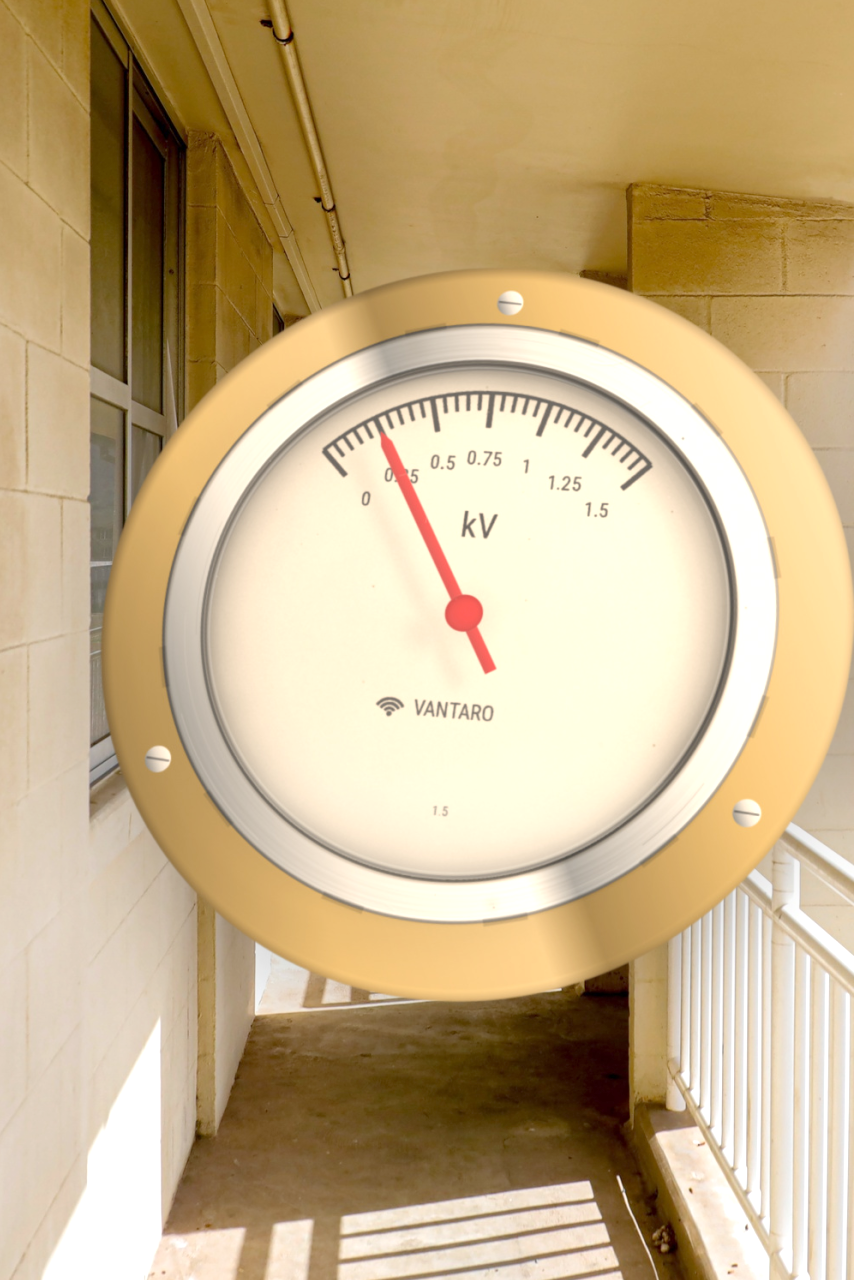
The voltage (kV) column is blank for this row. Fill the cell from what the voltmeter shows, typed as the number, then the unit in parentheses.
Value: 0.25 (kV)
